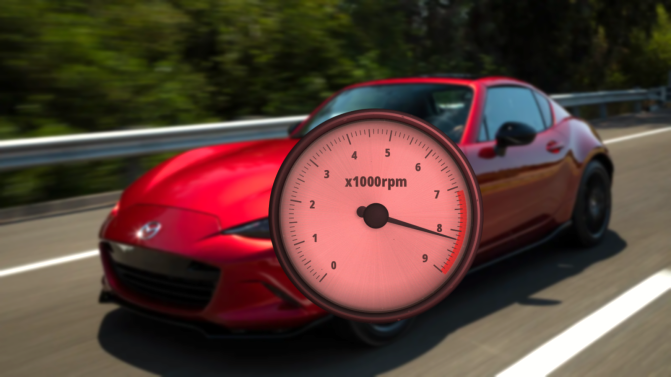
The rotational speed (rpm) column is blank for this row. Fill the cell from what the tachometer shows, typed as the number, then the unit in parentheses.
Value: 8200 (rpm)
